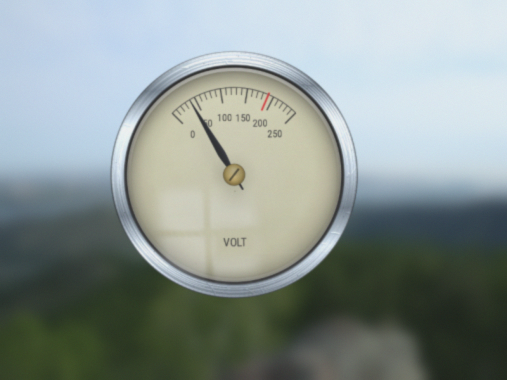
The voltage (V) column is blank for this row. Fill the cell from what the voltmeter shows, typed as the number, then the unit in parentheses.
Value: 40 (V)
